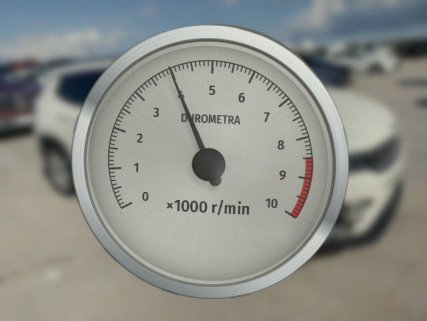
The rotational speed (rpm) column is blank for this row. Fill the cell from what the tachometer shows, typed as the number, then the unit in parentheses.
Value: 4000 (rpm)
